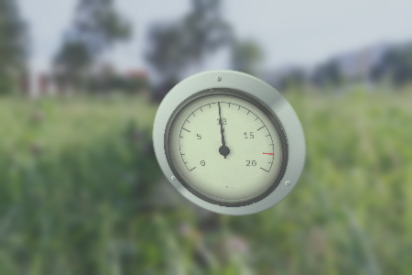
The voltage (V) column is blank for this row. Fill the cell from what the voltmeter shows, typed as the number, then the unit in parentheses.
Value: 10 (V)
